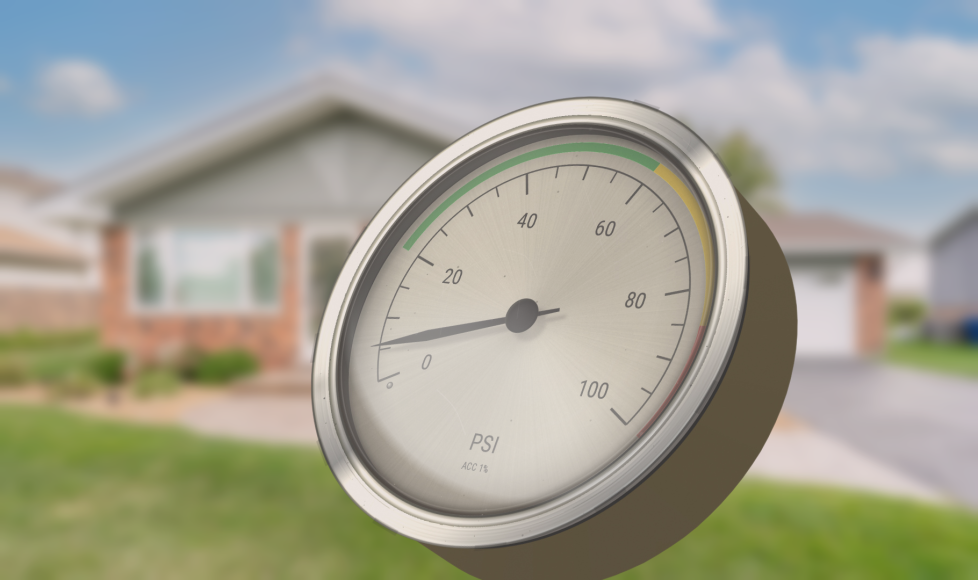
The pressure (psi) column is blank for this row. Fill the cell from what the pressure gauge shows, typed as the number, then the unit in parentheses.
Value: 5 (psi)
